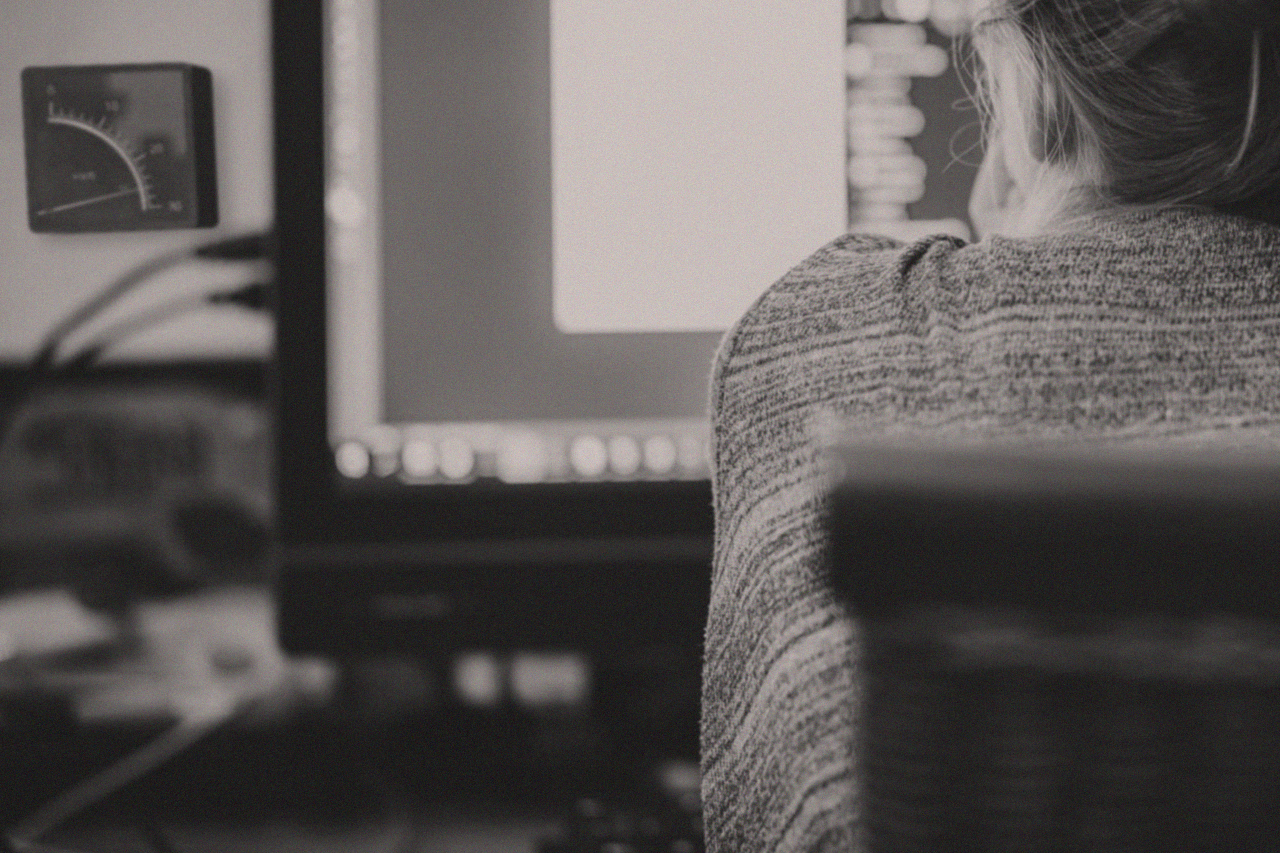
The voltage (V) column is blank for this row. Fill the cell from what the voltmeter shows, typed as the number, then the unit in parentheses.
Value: 26 (V)
